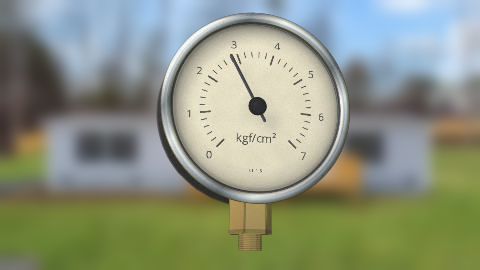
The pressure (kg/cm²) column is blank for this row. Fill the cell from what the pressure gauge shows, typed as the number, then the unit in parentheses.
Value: 2.8 (kg/cm²)
